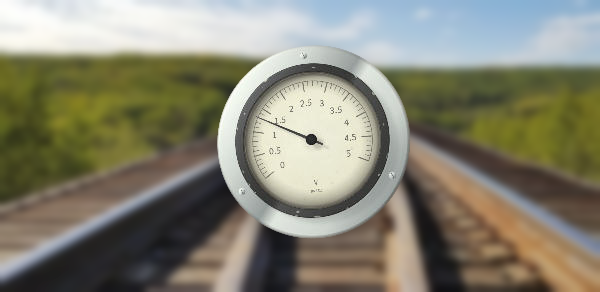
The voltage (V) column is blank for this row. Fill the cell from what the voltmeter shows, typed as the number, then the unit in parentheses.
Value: 1.3 (V)
